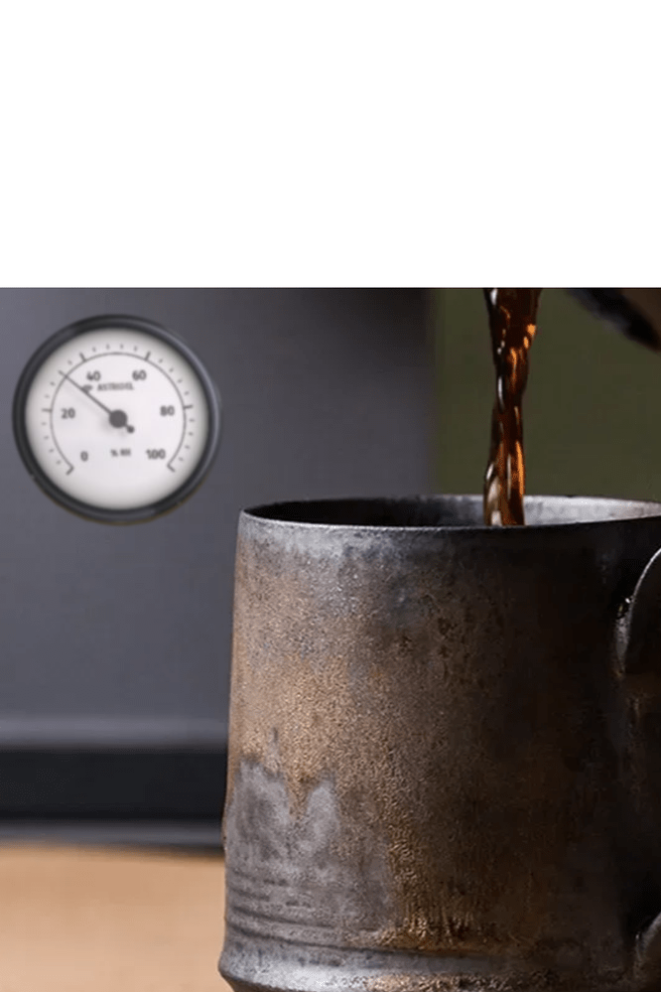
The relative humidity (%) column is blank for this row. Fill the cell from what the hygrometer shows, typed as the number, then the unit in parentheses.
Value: 32 (%)
